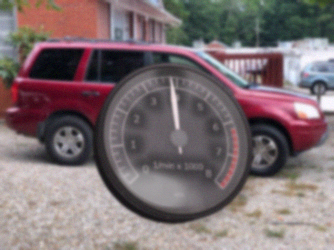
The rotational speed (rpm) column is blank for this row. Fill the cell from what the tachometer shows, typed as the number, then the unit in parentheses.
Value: 3800 (rpm)
